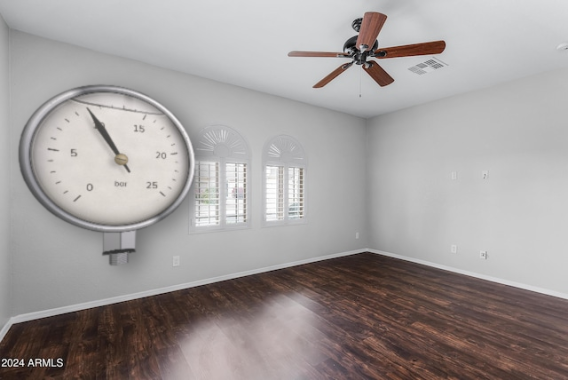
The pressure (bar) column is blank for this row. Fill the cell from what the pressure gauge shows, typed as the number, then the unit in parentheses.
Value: 10 (bar)
